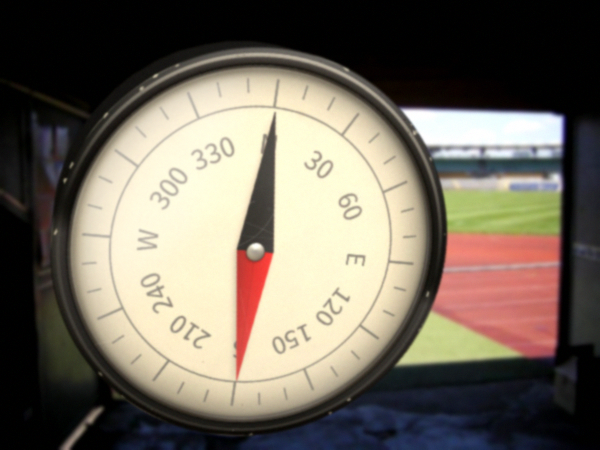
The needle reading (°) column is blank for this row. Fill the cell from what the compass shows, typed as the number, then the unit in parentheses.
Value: 180 (°)
